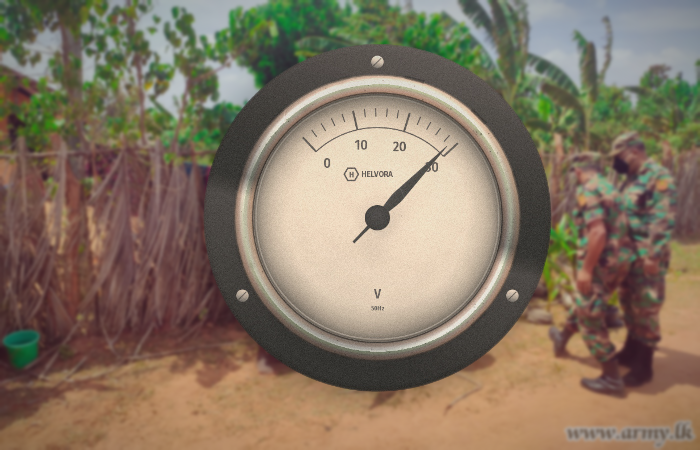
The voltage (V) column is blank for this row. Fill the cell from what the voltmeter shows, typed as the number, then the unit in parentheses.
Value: 29 (V)
